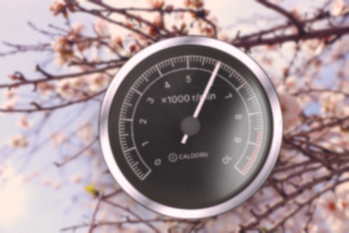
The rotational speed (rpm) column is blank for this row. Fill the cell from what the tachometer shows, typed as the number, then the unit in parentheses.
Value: 6000 (rpm)
